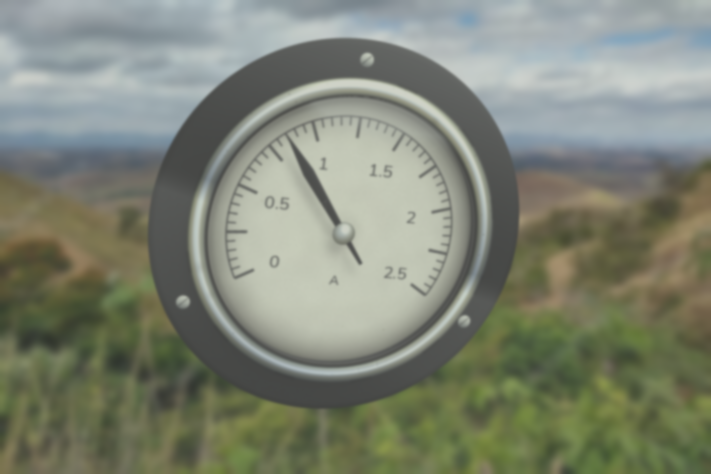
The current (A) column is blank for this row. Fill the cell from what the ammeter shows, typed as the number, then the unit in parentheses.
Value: 0.85 (A)
